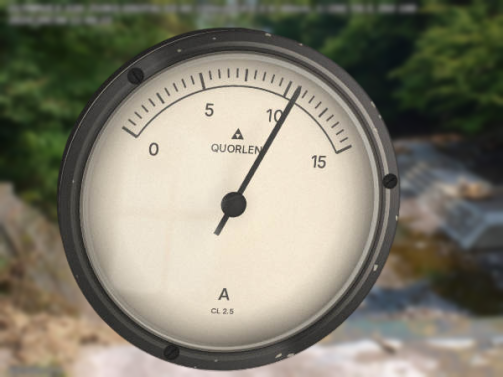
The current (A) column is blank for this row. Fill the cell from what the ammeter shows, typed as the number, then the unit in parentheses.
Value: 10.5 (A)
